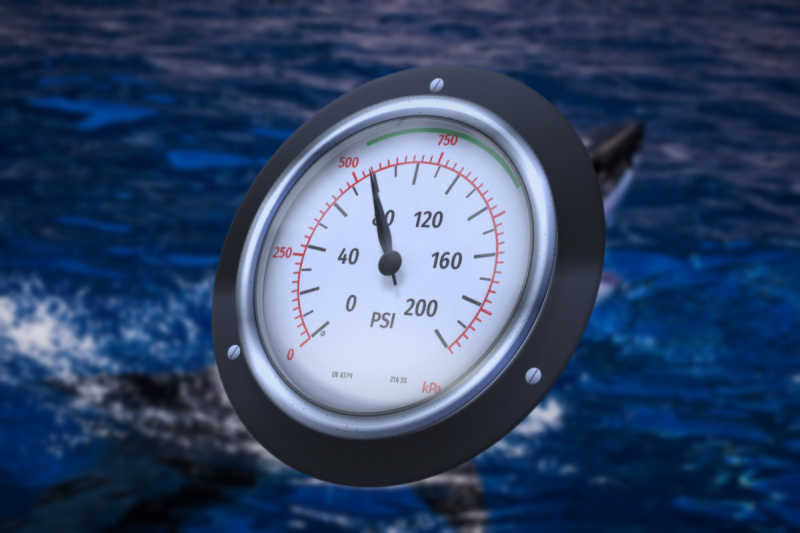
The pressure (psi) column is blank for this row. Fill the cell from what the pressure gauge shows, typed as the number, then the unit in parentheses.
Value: 80 (psi)
